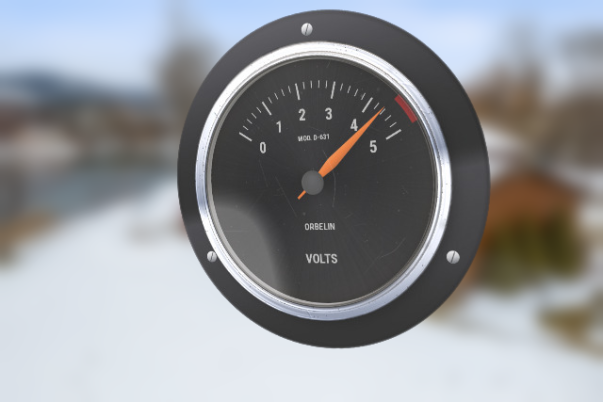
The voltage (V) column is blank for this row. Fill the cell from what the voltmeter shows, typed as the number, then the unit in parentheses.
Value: 4.4 (V)
